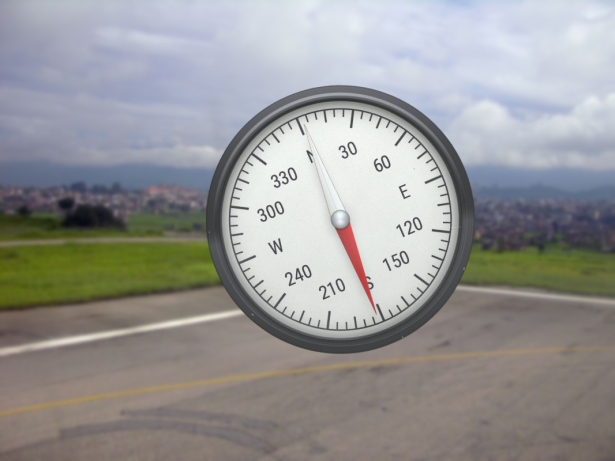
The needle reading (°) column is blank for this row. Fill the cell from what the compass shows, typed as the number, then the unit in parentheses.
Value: 182.5 (°)
